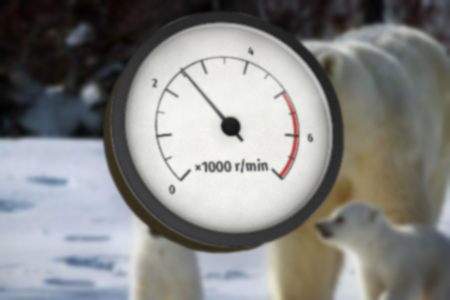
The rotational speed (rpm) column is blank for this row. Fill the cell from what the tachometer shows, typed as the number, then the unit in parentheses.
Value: 2500 (rpm)
